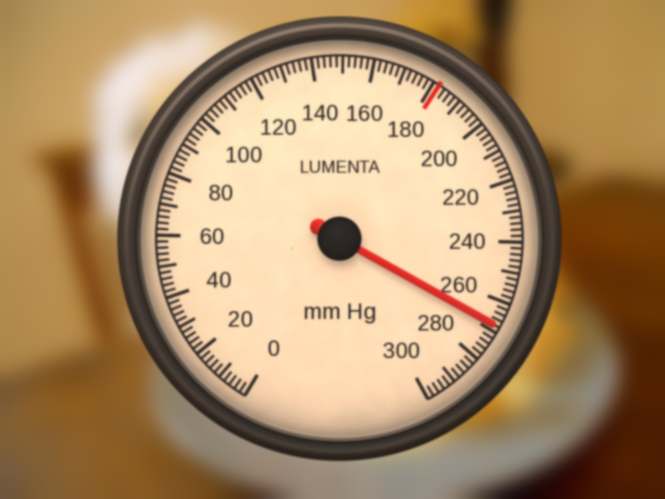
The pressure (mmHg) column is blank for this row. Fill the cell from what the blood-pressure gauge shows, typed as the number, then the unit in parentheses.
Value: 268 (mmHg)
